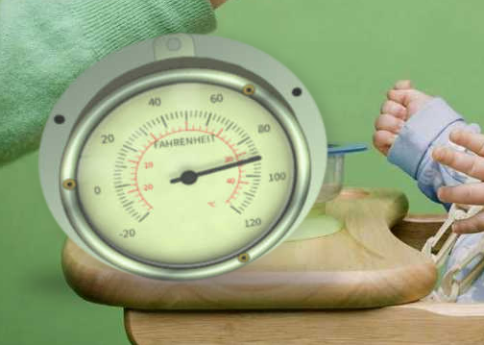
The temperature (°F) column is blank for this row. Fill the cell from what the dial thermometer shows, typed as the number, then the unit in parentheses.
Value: 90 (°F)
